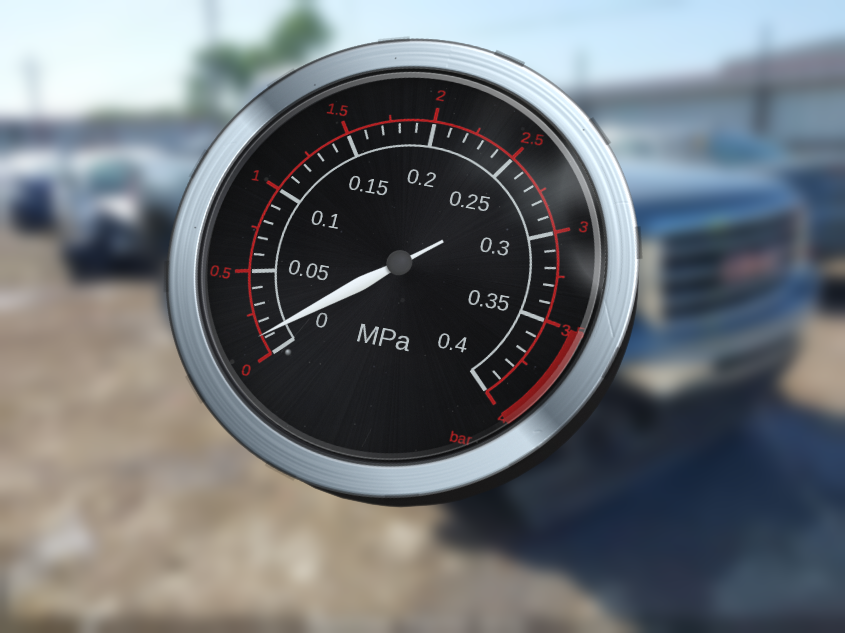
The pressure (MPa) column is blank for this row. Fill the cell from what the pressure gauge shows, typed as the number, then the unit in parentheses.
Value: 0.01 (MPa)
